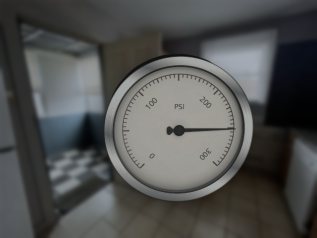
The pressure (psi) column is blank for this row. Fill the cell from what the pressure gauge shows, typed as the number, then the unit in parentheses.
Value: 250 (psi)
